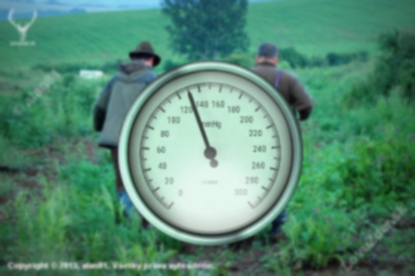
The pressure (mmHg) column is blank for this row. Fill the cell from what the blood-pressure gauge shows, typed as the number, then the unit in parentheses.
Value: 130 (mmHg)
